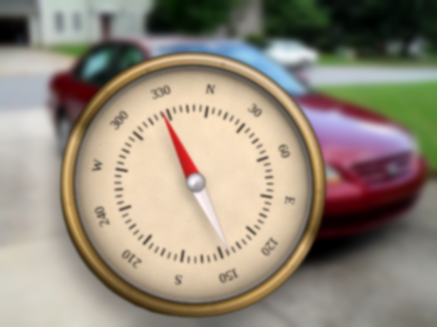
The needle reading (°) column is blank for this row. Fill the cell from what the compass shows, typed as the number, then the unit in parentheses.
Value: 325 (°)
